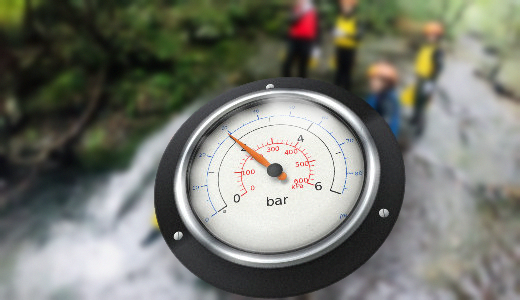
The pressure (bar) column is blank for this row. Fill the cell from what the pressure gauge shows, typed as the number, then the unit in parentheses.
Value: 2 (bar)
